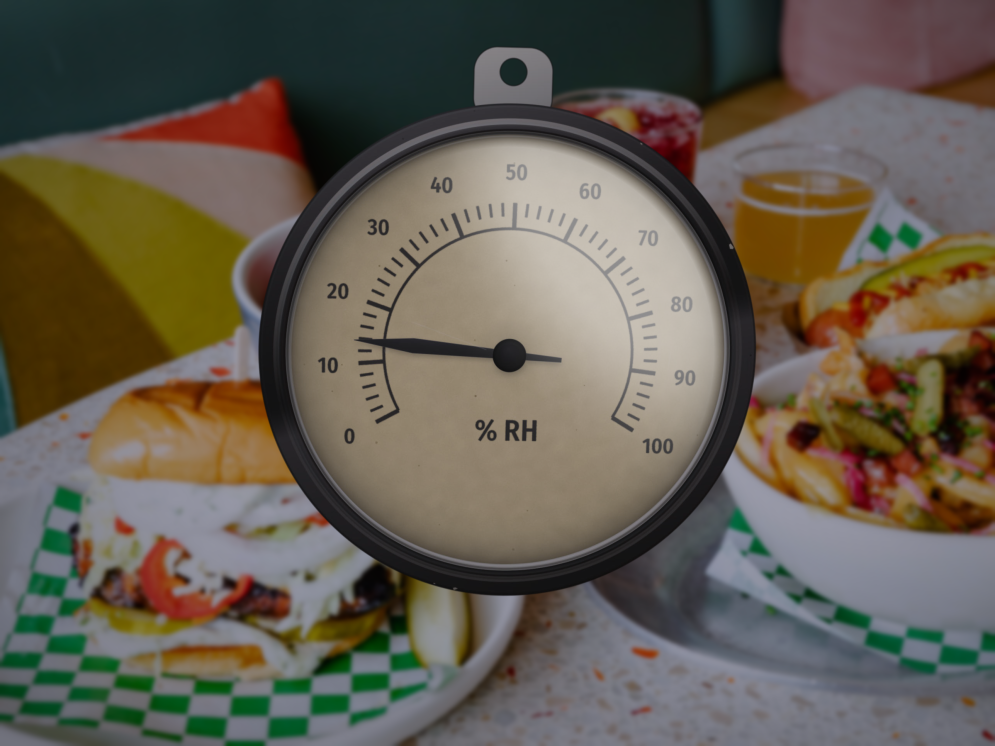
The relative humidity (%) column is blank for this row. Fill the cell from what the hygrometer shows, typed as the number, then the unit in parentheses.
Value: 14 (%)
